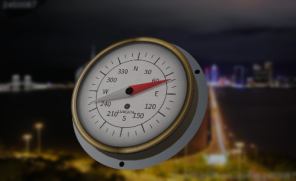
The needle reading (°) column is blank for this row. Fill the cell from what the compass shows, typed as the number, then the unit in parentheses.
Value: 70 (°)
